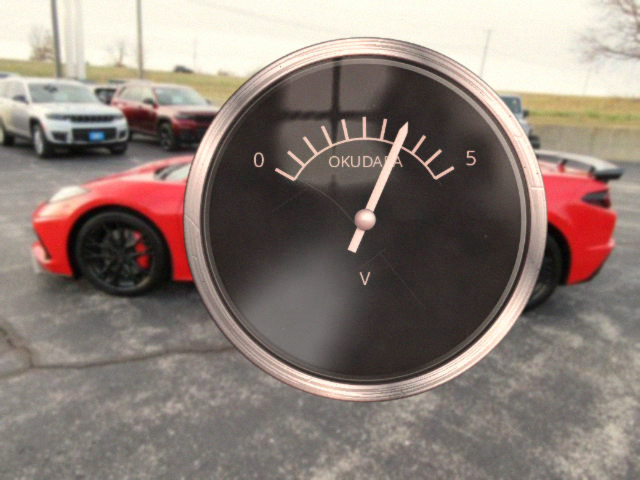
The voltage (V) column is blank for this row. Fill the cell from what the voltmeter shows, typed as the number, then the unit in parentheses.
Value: 3.5 (V)
